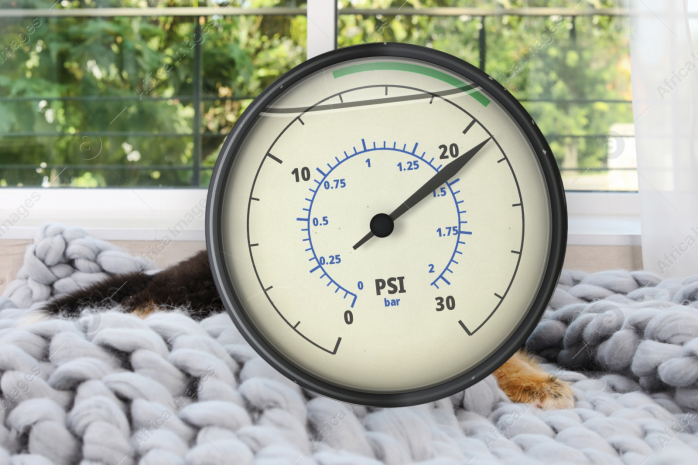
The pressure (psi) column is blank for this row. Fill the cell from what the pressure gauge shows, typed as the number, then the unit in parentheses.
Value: 21 (psi)
